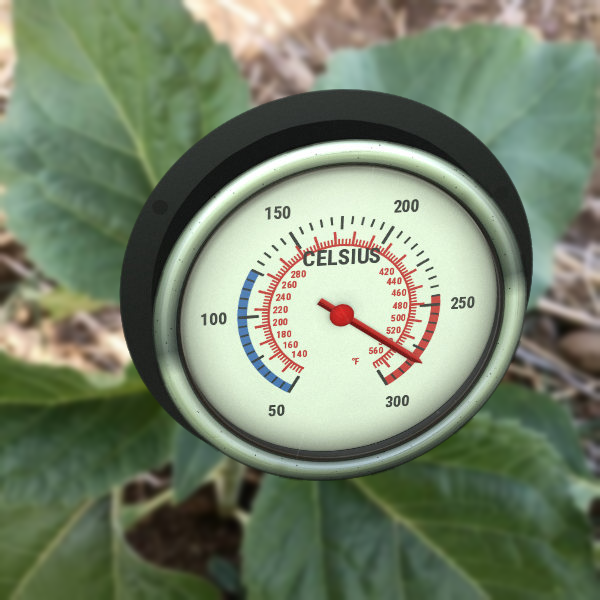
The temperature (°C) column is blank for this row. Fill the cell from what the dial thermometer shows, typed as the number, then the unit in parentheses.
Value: 280 (°C)
